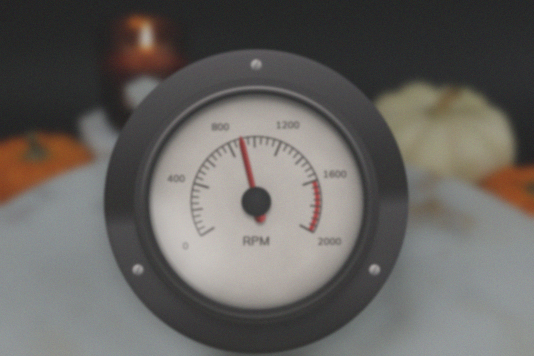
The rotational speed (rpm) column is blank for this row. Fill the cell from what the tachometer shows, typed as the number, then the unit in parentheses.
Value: 900 (rpm)
